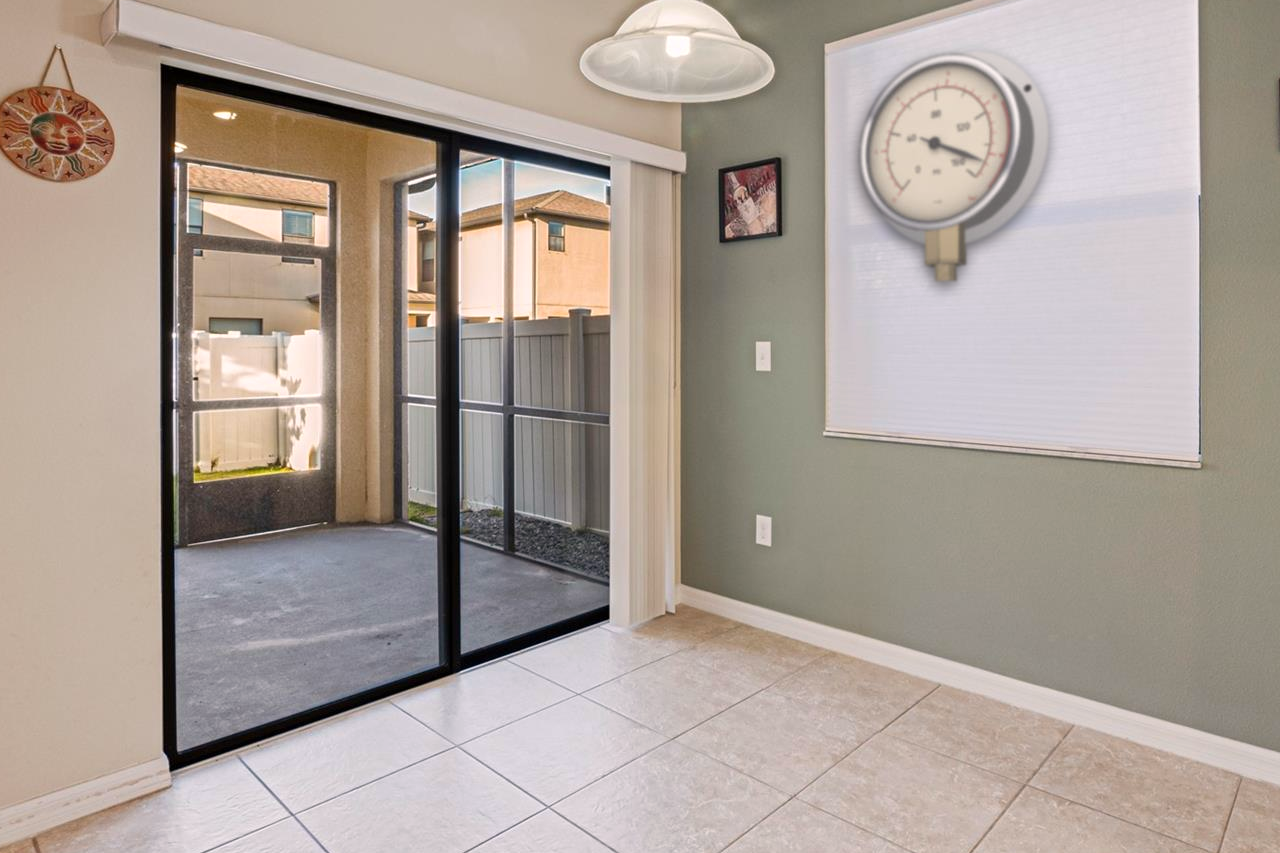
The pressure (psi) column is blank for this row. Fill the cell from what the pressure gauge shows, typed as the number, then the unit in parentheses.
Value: 150 (psi)
